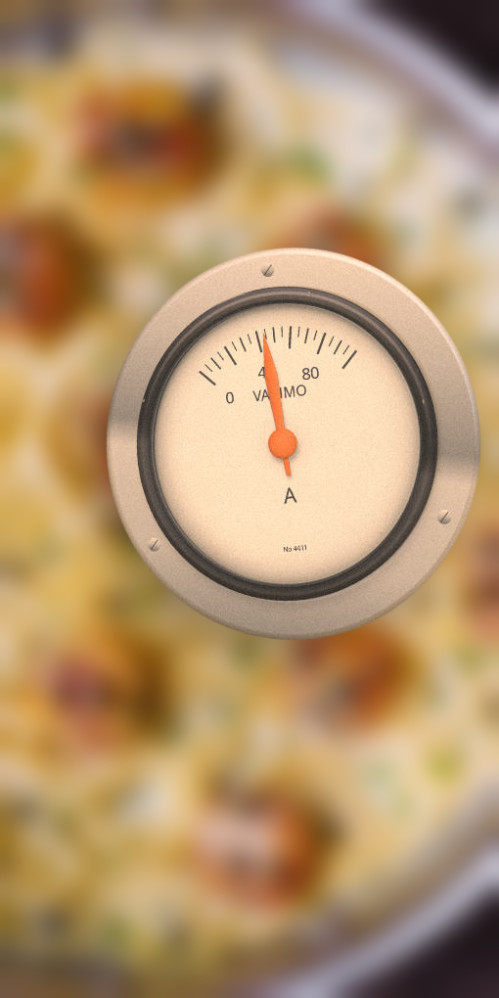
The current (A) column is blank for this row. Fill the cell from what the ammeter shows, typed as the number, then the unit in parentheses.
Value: 45 (A)
